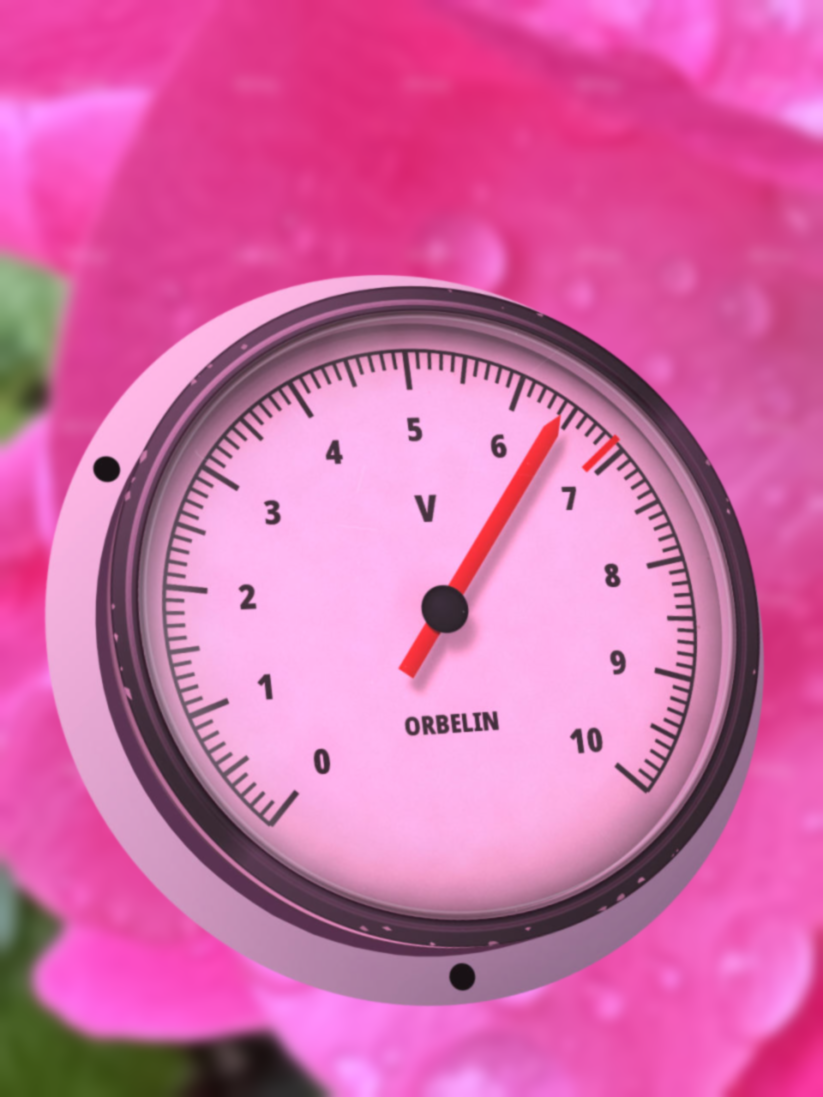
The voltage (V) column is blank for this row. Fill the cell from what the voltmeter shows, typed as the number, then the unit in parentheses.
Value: 6.4 (V)
